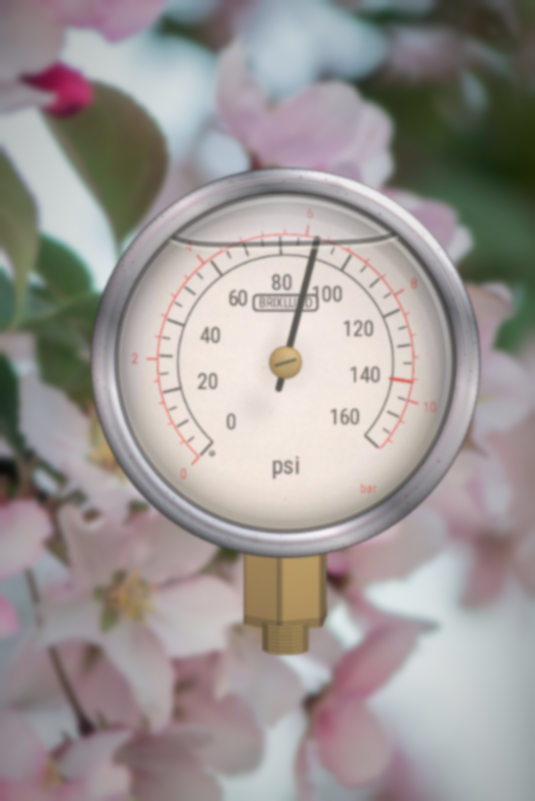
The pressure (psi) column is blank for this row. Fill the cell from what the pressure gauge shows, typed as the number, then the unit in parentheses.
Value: 90 (psi)
